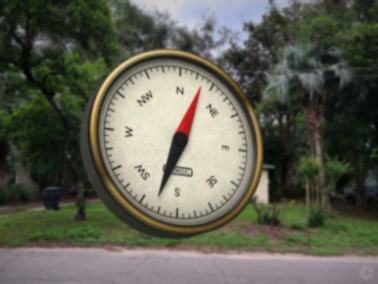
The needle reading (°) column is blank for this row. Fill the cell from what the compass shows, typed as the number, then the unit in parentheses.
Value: 20 (°)
